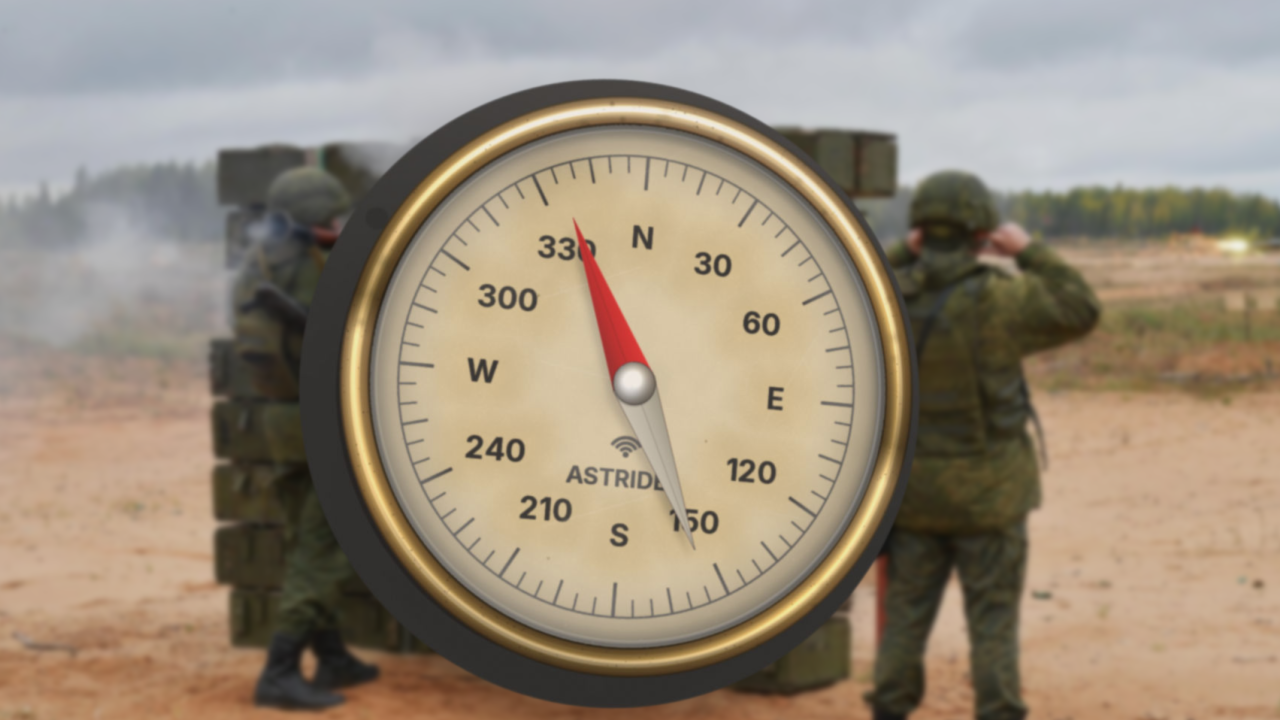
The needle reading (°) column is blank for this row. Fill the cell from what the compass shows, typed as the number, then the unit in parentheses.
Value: 335 (°)
